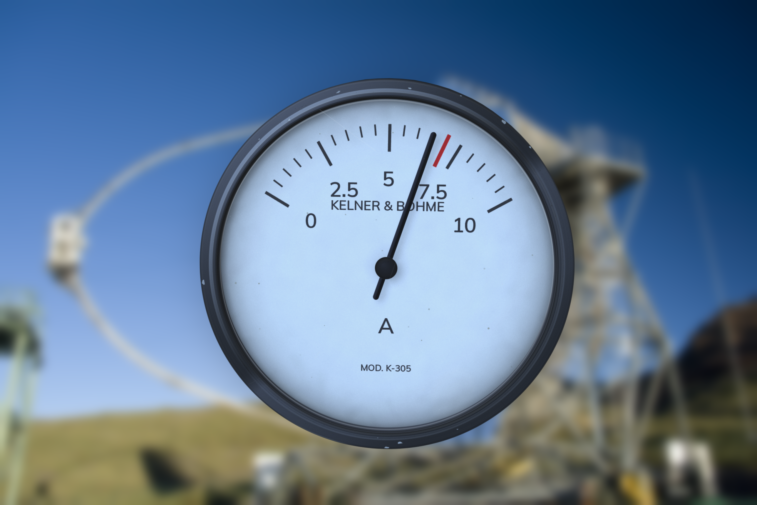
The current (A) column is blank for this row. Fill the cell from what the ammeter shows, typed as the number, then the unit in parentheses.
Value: 6.5 (A)
